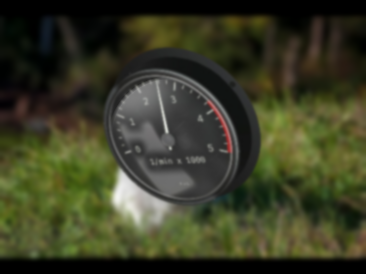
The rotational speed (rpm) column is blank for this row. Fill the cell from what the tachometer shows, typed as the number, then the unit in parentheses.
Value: 2600 (rpm)
